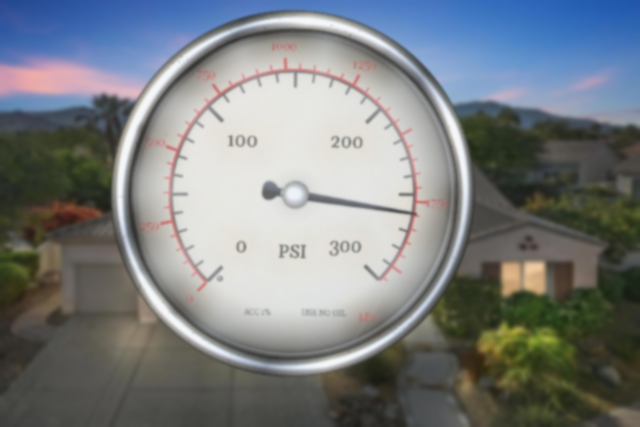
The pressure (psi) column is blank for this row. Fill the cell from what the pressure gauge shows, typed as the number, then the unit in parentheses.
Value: 260 (psi)
